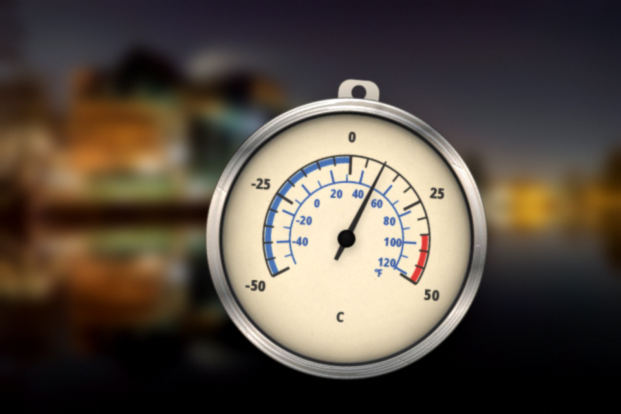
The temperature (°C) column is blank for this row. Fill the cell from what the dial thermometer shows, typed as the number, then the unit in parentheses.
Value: 10 (°C)
